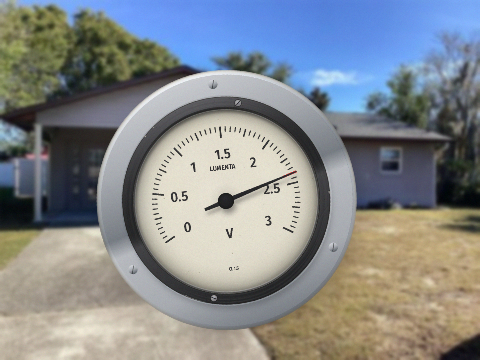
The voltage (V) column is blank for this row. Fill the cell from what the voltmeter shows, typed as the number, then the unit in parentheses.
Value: 2.4 (V)
